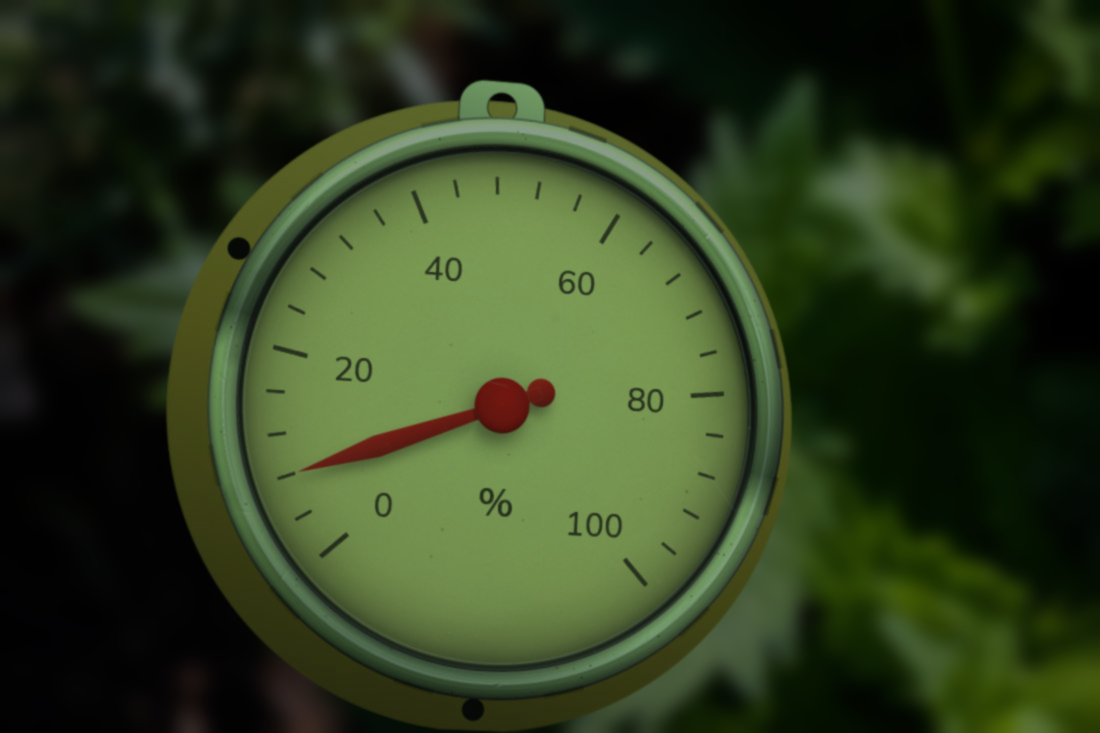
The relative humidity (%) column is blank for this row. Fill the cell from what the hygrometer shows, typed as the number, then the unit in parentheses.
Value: 8 (%)
